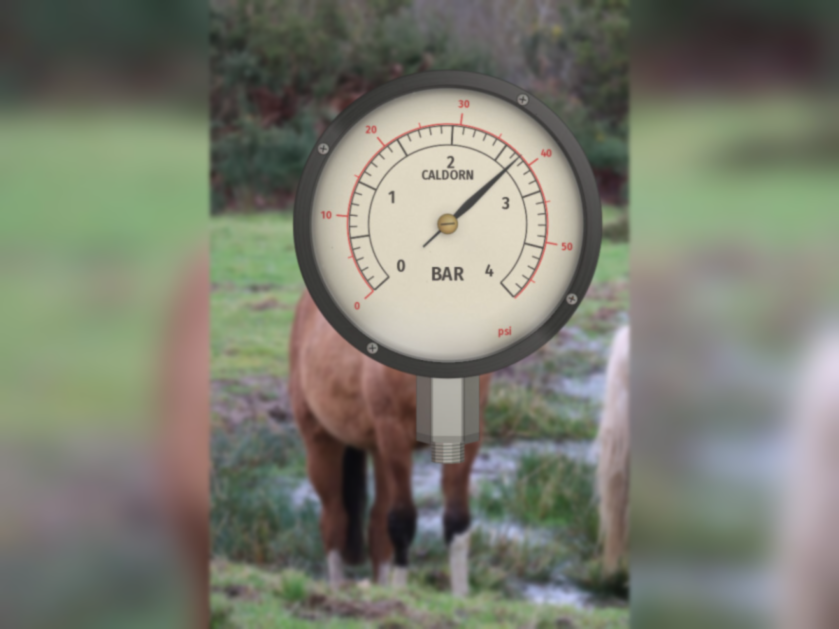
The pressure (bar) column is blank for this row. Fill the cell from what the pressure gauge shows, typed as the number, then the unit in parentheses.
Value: 2.65 (bar)
